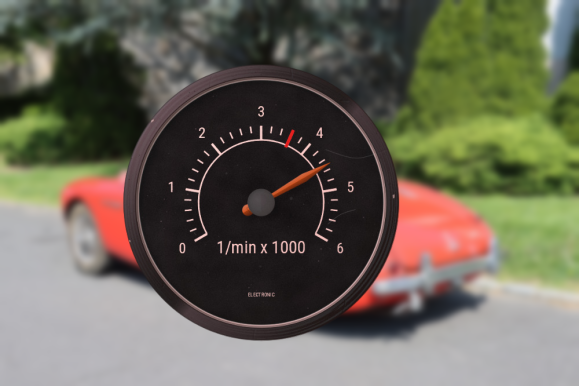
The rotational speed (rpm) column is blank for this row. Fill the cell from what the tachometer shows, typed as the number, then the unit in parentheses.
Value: 4500 (rpm)
